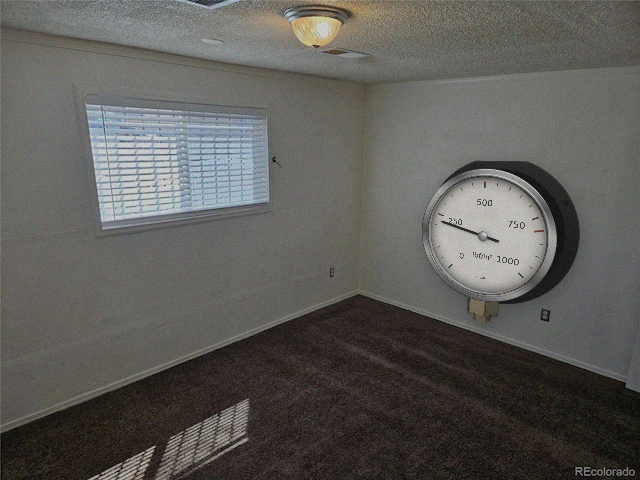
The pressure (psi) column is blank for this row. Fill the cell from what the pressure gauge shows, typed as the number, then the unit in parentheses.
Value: 225 (psi)
